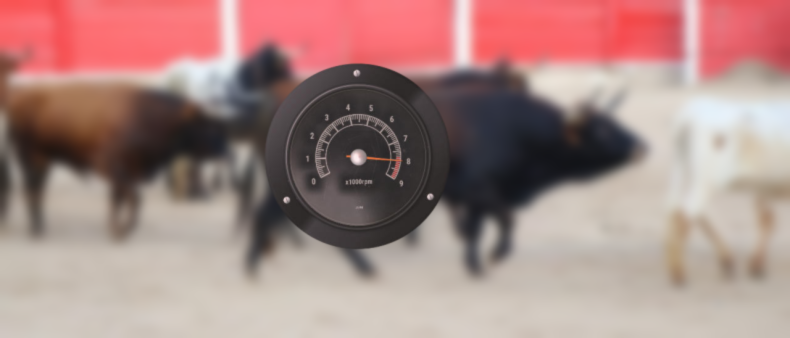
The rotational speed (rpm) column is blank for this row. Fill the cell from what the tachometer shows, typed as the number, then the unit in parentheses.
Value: 8000 (rpm)
